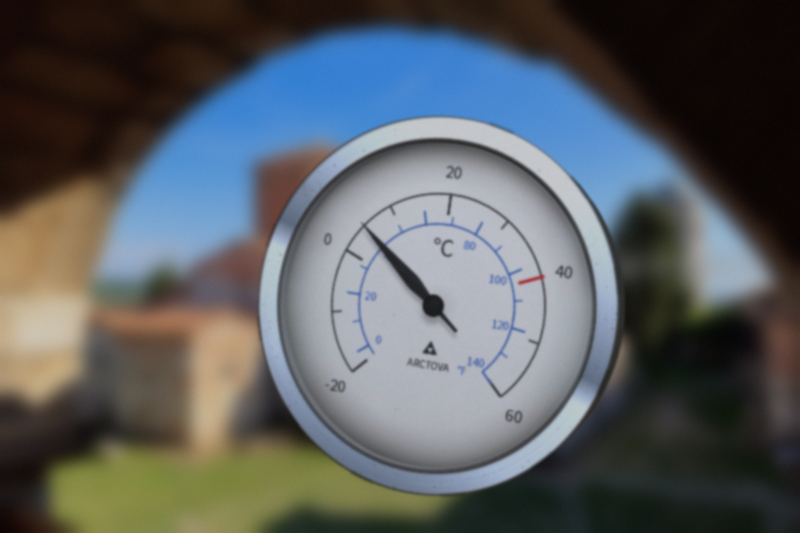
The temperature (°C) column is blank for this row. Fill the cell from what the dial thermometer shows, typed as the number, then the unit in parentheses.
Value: 5 (°C)
